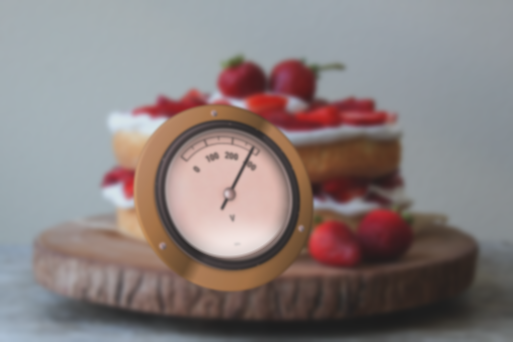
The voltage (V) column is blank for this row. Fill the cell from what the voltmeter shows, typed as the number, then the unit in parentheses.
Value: 275 (V)
